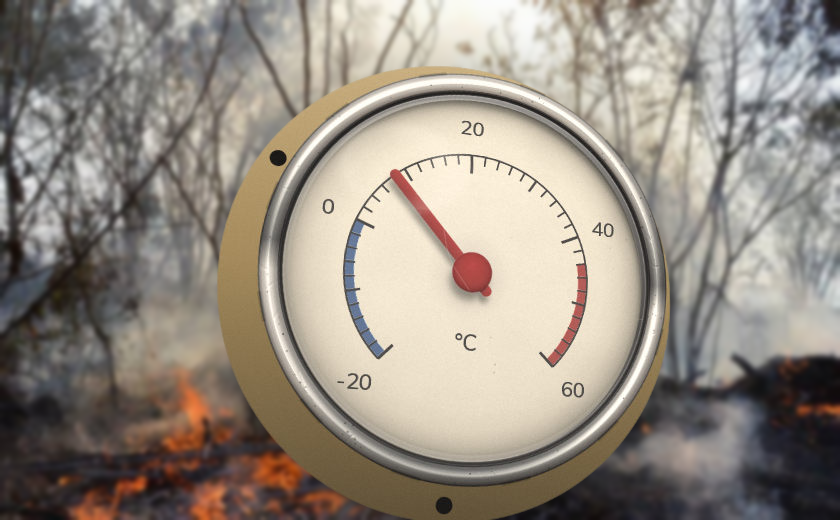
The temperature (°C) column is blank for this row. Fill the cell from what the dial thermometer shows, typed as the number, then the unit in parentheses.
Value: 8 (°C)
